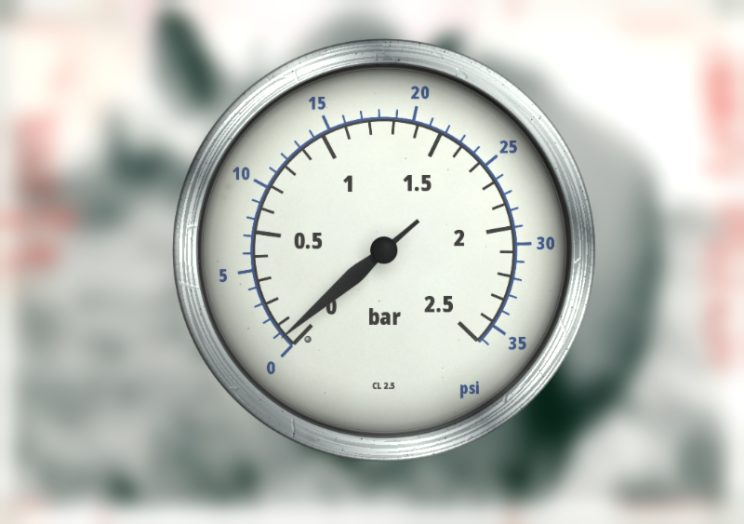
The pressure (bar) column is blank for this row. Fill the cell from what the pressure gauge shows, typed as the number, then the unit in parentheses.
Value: 0.05 (bar)
